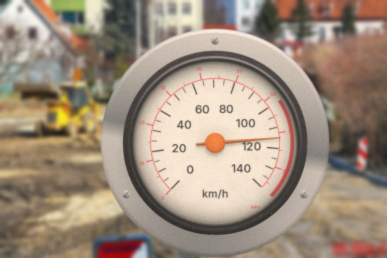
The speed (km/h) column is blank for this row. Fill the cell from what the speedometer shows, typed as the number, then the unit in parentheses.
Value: 115 (km/h)
